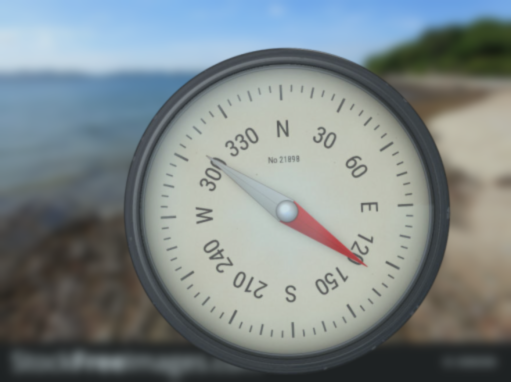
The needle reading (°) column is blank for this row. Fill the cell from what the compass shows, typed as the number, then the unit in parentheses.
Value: 127.5 (°)
